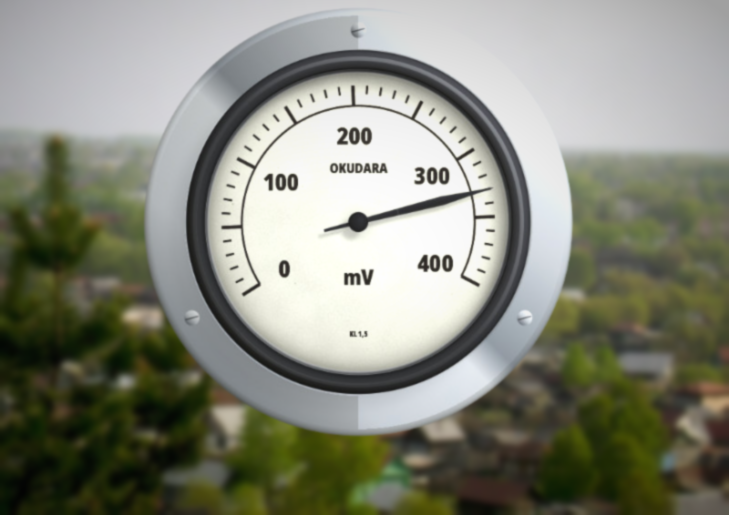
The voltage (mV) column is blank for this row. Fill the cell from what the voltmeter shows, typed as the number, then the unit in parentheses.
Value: 330 (mV)
